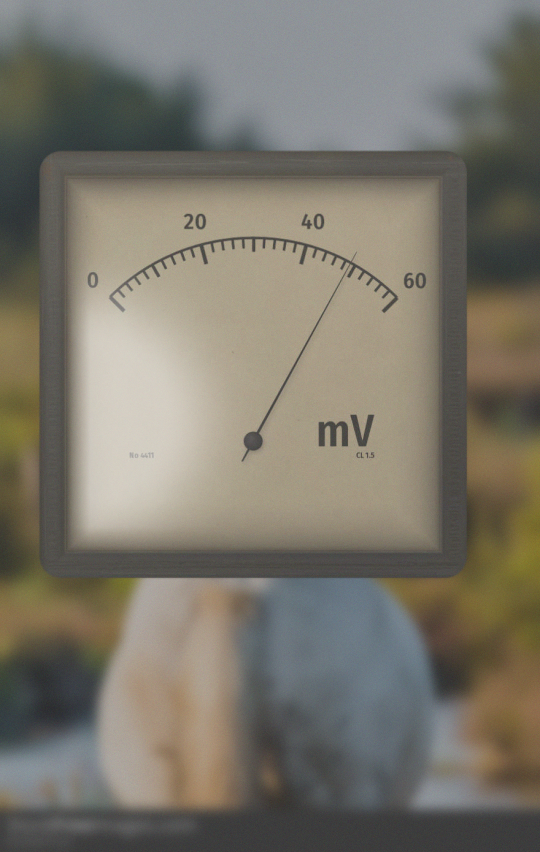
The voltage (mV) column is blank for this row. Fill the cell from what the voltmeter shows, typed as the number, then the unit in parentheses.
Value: 49 (mV)
